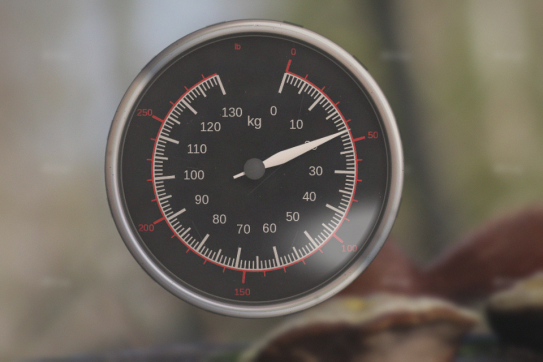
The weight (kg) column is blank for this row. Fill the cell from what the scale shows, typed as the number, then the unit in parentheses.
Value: 20 (kg)
